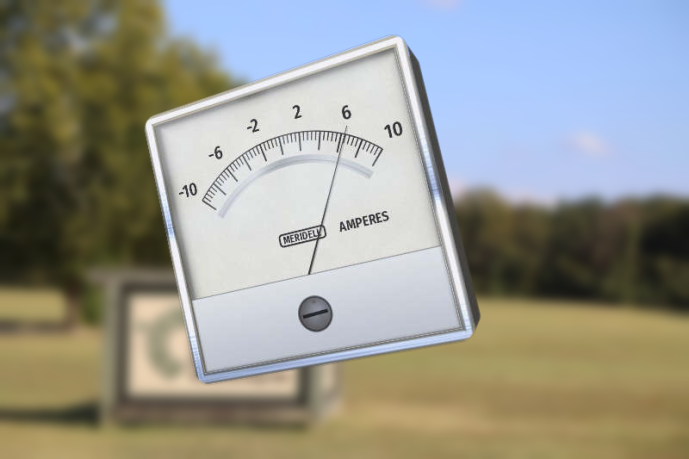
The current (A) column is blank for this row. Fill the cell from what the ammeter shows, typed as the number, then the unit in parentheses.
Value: 6.4 (A)
